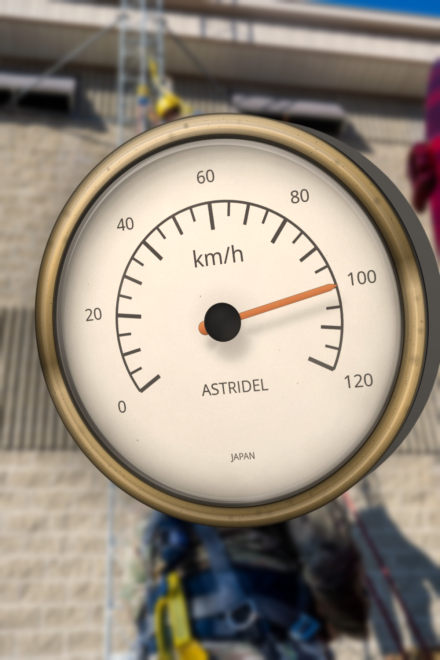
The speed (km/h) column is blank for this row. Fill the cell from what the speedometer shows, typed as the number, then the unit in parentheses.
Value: 100 (km/h)
